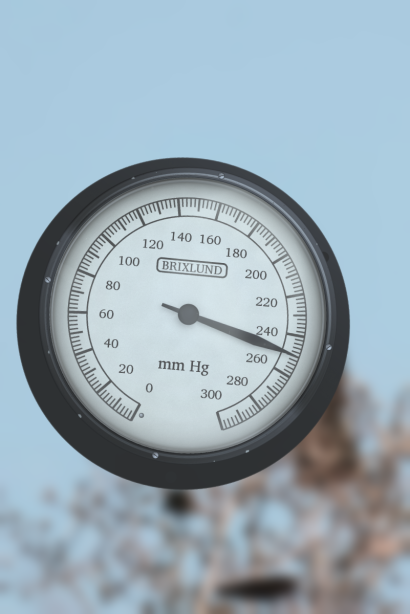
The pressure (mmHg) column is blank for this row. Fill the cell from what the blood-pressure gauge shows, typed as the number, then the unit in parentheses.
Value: 250 (mmHg)
